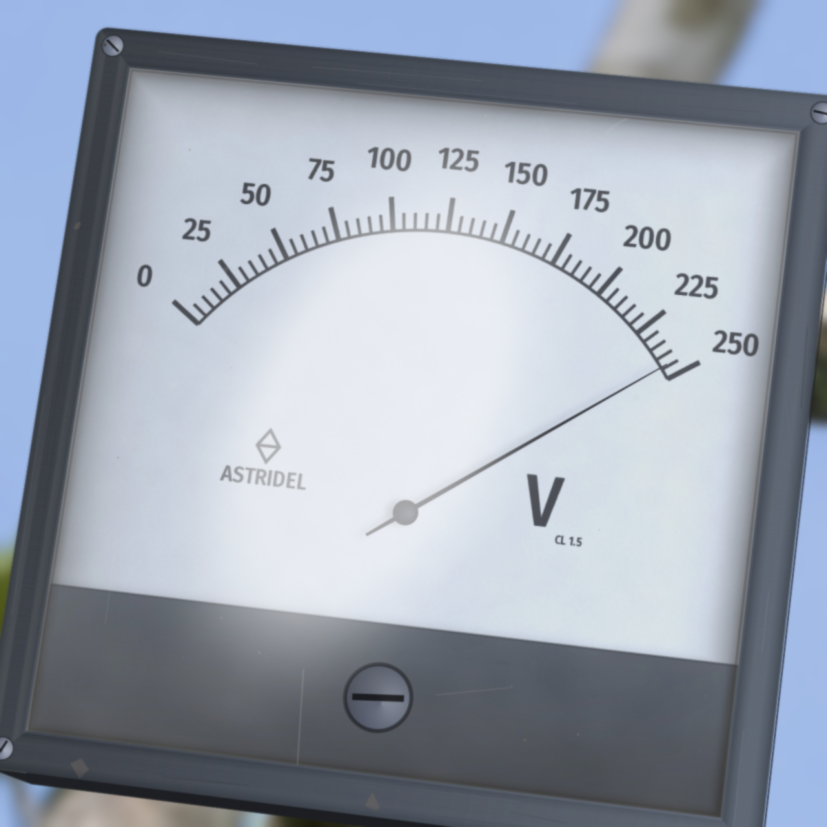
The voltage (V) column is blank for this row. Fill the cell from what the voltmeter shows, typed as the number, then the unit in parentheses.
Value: 245 (V)
